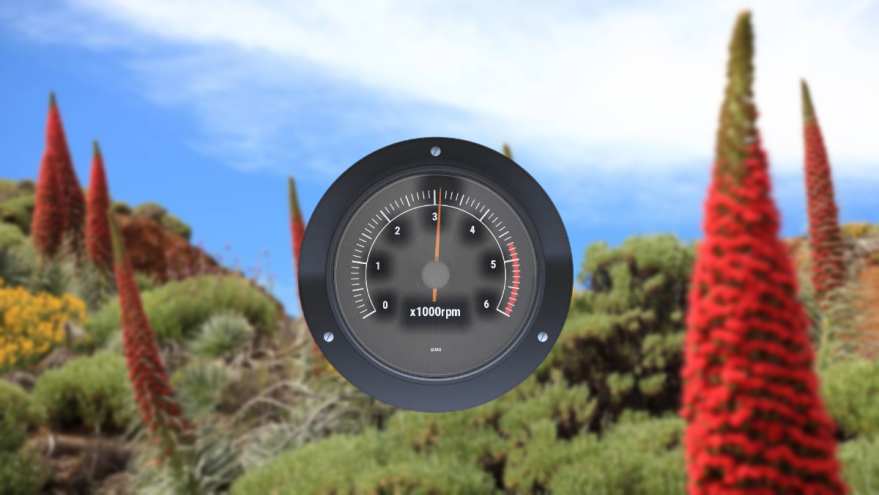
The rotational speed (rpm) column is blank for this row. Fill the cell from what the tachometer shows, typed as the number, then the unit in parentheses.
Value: 3100 (rpm)
